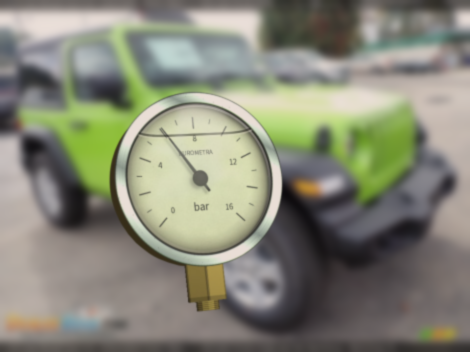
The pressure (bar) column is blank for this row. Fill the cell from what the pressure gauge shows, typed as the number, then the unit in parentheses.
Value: 6 (bar)
